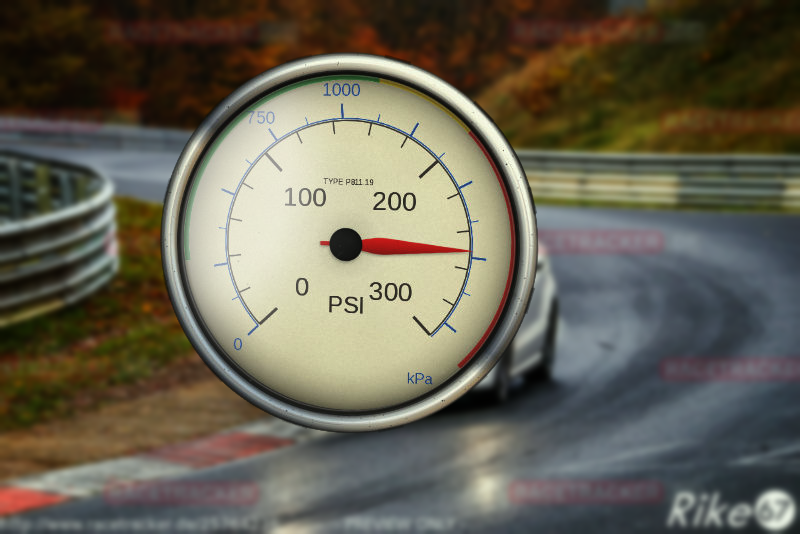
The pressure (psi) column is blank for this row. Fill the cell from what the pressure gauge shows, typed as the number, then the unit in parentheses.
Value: 250 (psi)
